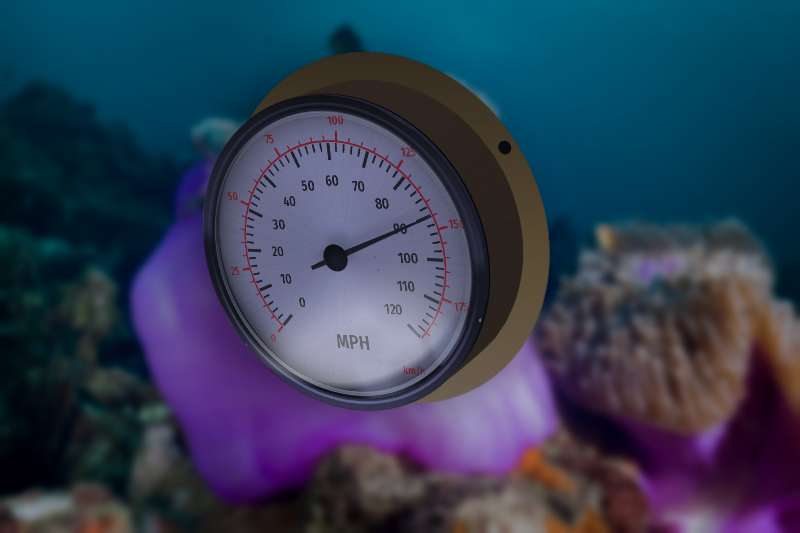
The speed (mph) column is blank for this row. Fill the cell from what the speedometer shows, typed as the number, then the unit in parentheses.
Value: 90 (mph)
